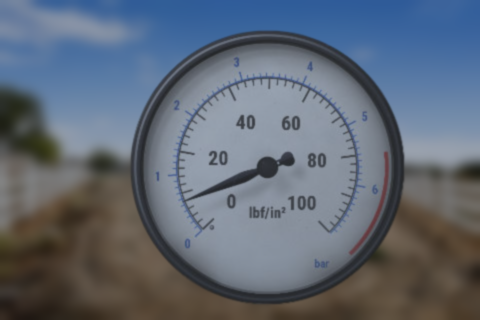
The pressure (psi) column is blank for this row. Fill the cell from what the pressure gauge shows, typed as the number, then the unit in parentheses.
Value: 8 (psi)
